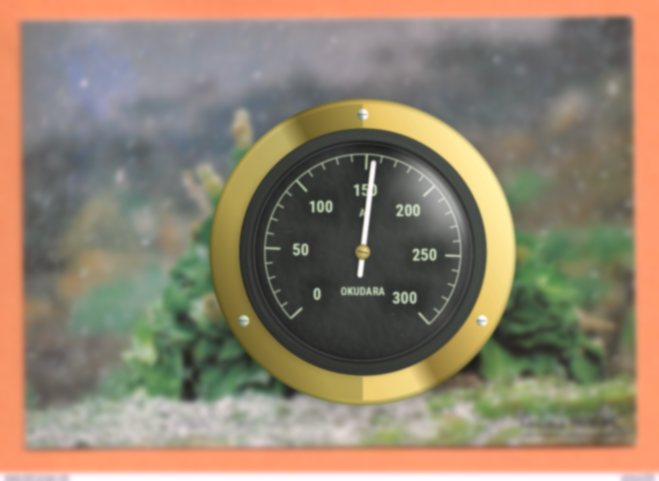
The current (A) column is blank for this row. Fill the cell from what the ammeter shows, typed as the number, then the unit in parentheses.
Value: 155 (A)
